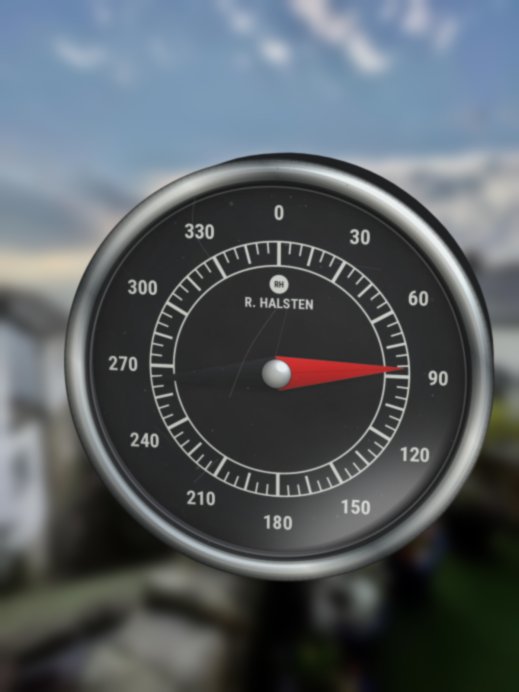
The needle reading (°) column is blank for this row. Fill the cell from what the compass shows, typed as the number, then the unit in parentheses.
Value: 85 (°)
